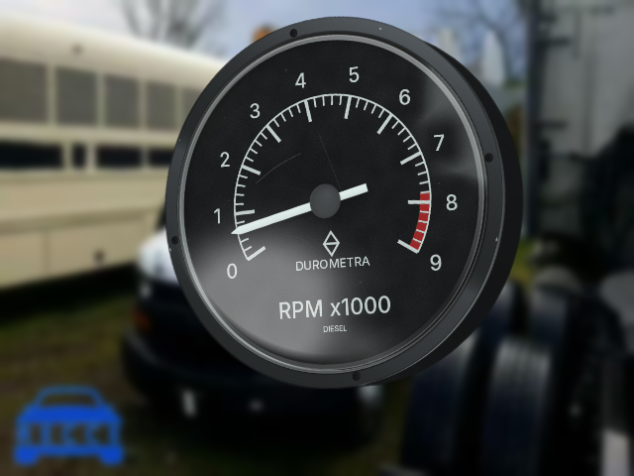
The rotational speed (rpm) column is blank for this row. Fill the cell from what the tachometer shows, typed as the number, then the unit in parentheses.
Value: 600 (rpm)
